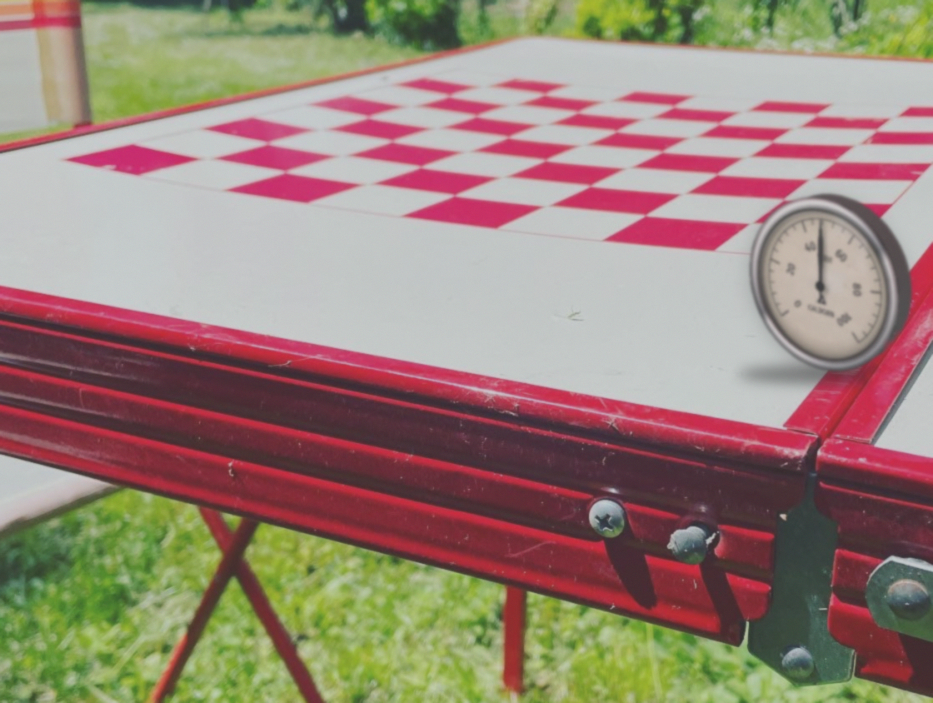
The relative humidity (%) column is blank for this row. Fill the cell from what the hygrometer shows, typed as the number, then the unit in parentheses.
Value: 48 (%)
